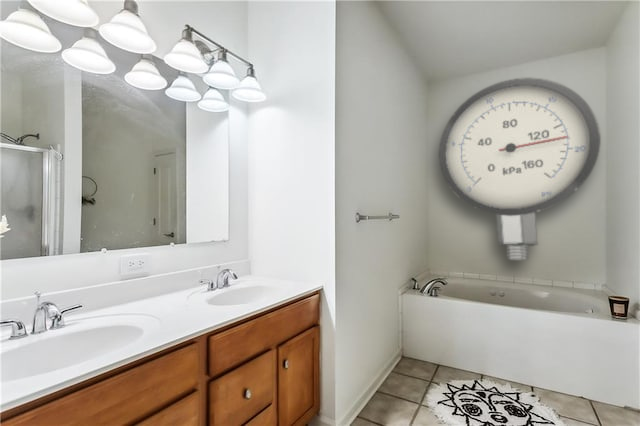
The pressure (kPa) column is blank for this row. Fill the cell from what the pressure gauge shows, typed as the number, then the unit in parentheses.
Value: 130 (kPa)
